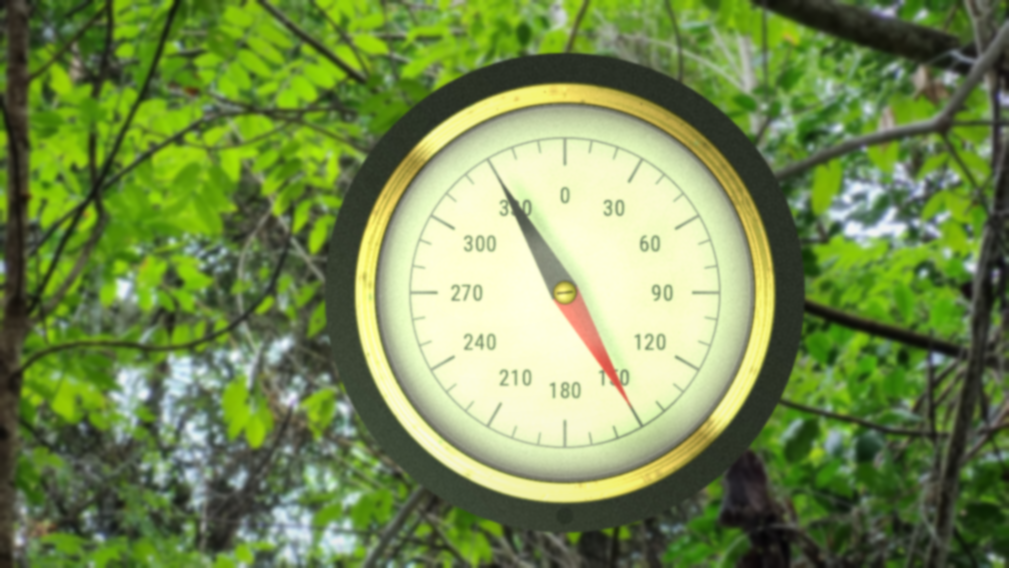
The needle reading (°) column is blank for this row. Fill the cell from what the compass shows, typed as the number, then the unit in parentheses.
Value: 150 (°)
